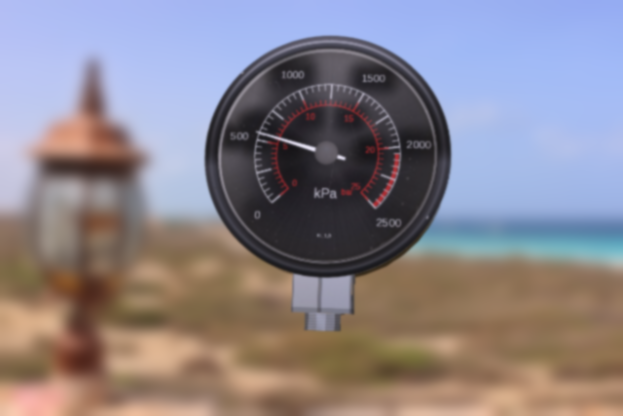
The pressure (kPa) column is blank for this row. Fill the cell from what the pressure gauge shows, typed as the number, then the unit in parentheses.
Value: 550 (kPa)
